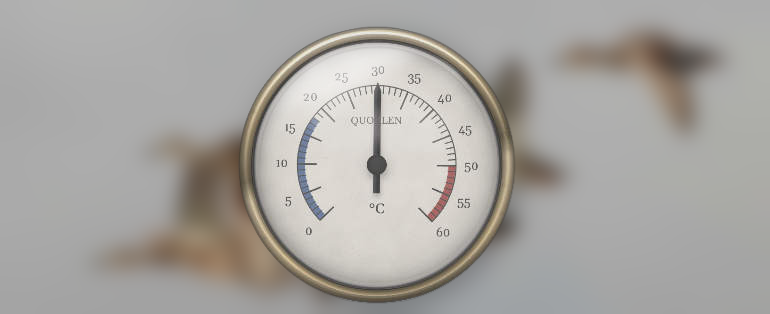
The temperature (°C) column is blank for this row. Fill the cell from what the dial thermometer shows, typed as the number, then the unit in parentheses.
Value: 30 (°C)
